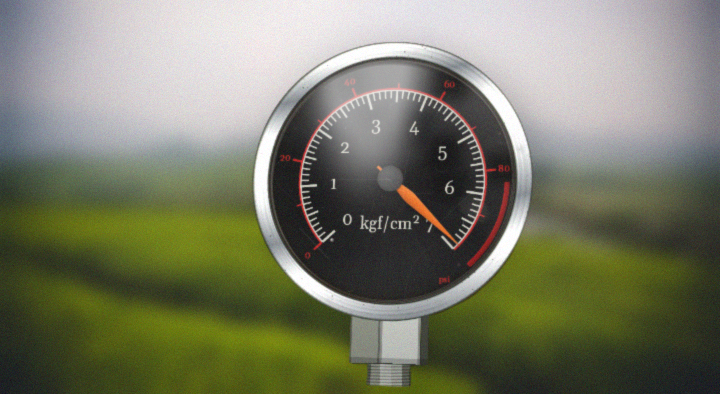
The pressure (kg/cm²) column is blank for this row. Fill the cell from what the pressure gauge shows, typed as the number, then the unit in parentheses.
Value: 6.9 (kg/cm²)
